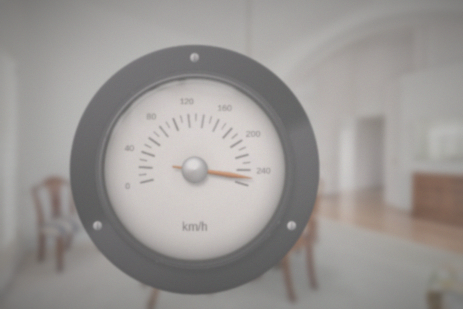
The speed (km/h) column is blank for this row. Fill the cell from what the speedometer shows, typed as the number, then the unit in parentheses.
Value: 250 (km/h)
